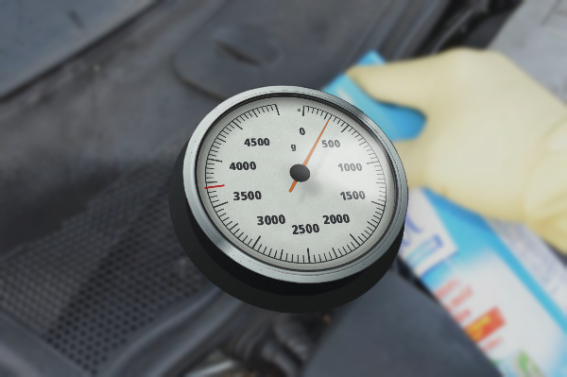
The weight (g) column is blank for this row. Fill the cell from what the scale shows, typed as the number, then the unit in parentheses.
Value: 300 (g)
